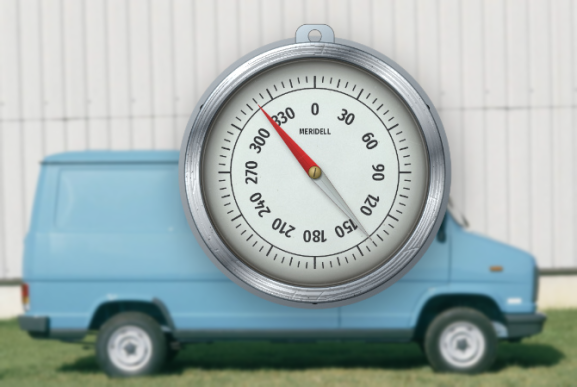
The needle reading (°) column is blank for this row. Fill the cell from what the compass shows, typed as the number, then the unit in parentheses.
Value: 320 (°)
